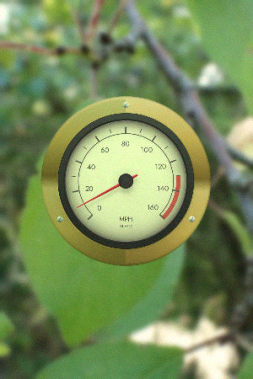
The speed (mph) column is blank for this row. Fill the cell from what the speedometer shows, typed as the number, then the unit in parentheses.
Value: 10 (mph)
